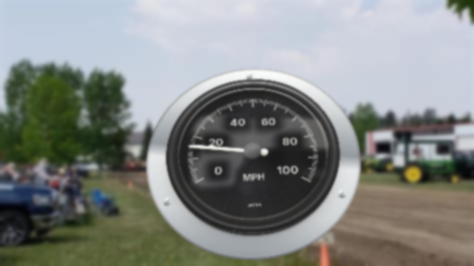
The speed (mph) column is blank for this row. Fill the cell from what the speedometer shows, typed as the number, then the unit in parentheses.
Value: 15 (mph)
